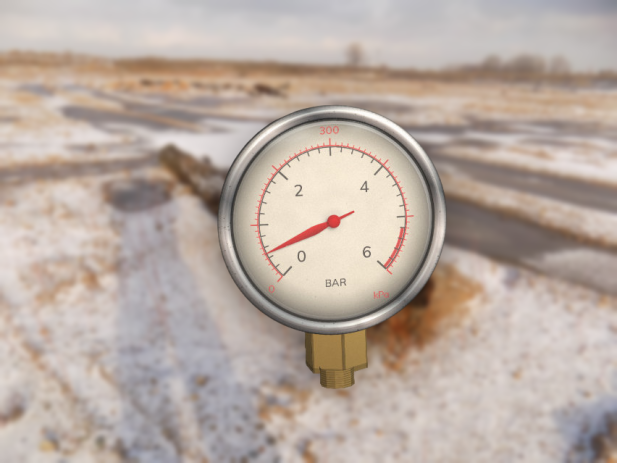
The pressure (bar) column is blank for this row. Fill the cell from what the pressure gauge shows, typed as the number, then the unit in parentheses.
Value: 0.5 (bar)
